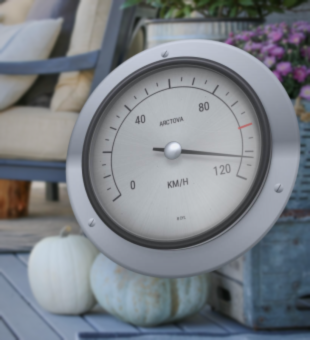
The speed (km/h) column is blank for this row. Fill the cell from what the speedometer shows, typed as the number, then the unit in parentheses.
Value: 112.5 (km/h)
